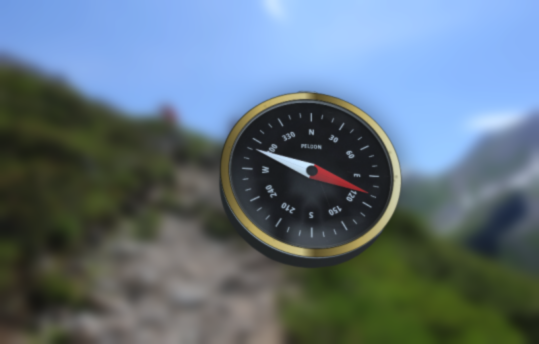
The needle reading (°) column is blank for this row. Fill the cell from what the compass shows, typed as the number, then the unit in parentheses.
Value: 110 (°)
